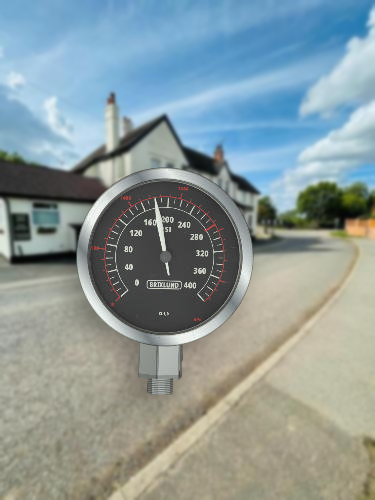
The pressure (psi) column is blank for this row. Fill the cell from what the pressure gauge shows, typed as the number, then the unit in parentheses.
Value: 180 (psi)
